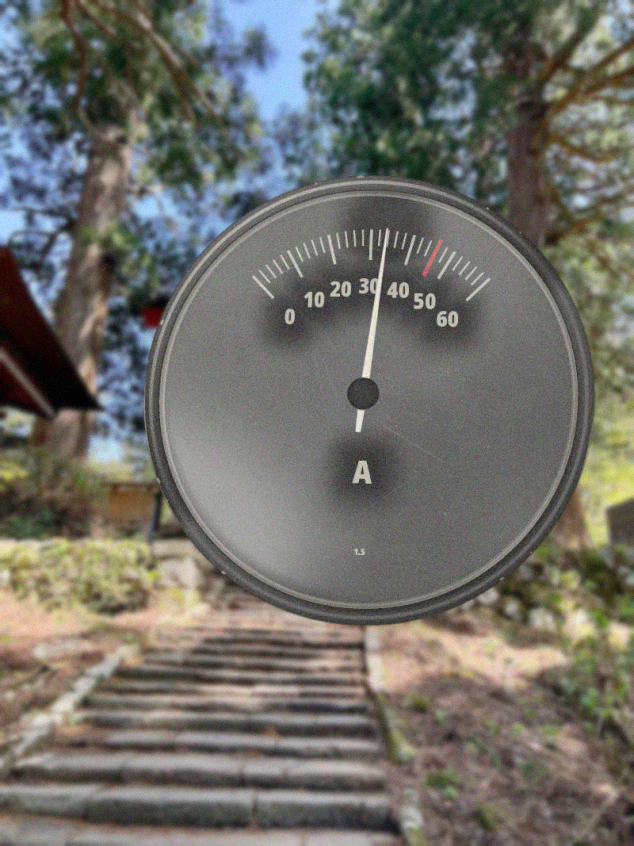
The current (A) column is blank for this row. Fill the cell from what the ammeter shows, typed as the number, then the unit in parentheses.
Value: 34 (A)
